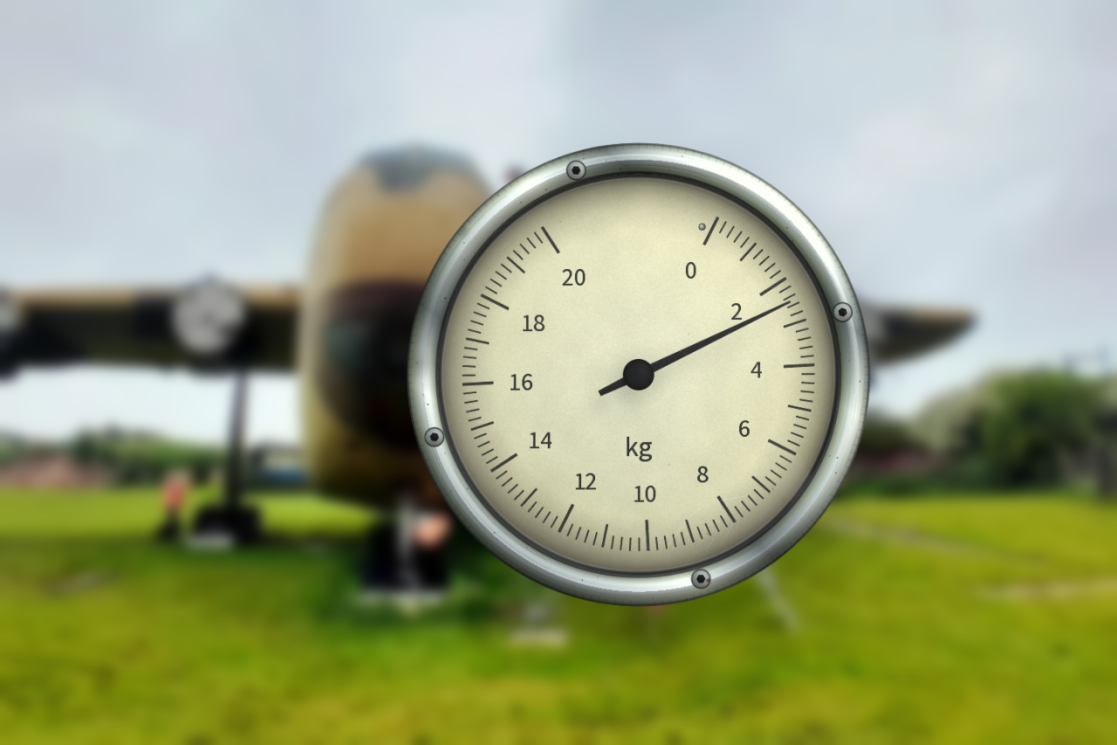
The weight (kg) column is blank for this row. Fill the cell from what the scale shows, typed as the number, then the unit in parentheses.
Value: 2.5 (kg)
